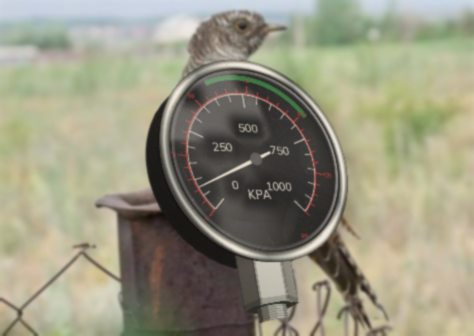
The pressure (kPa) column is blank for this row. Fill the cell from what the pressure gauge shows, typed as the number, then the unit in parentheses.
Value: 75 (kPa)
